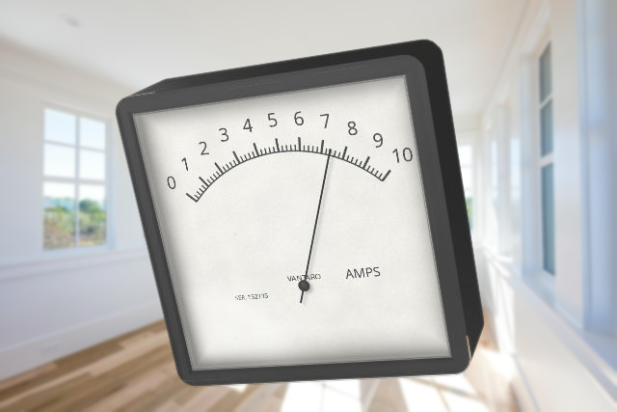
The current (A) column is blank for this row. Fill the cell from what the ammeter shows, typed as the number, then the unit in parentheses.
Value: 7.4 (A)
